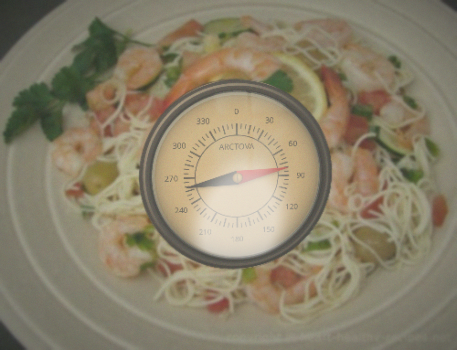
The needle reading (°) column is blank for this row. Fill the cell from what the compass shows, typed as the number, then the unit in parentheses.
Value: 80 (°)
